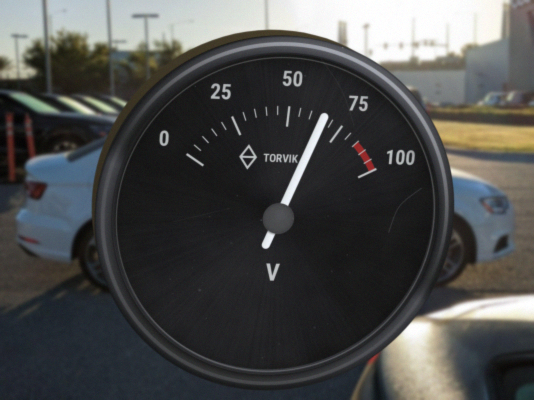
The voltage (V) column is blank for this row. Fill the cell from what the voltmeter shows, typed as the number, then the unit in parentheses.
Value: 65 (V)
